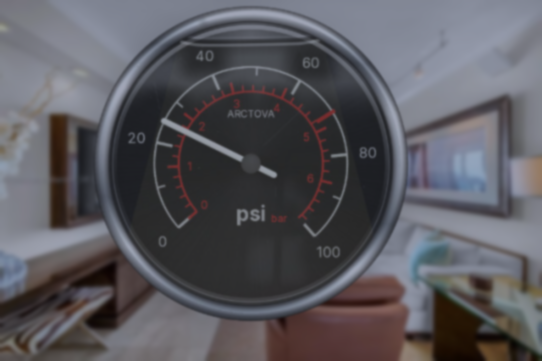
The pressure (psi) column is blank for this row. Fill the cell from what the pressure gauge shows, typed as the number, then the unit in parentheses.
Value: 25 (psi)
